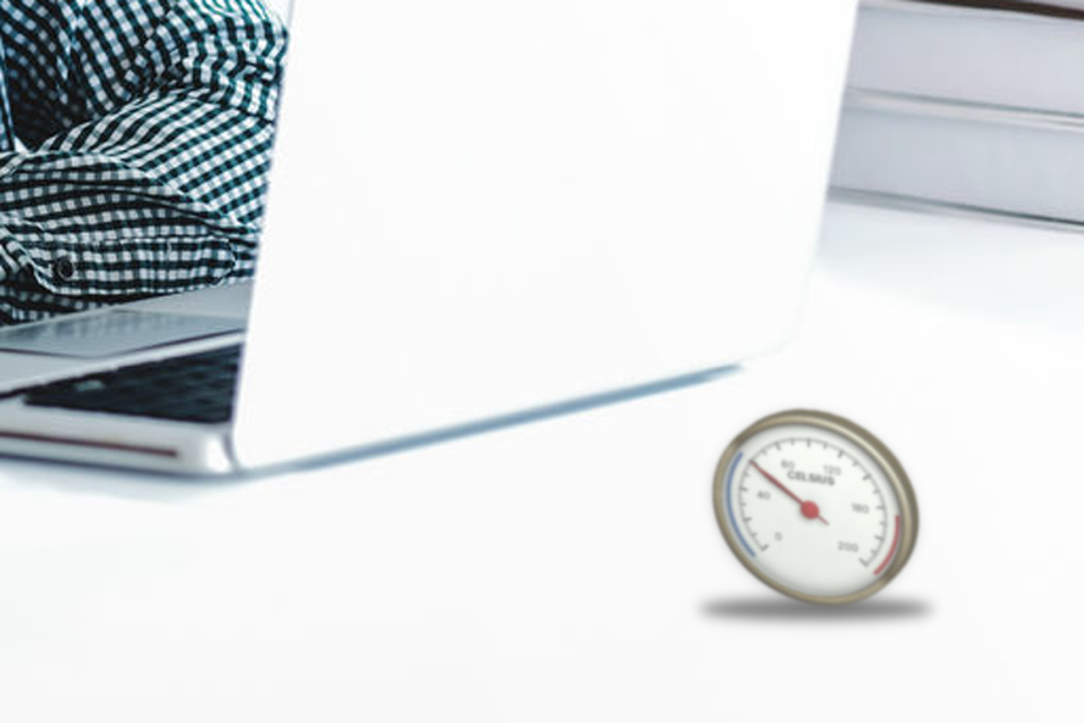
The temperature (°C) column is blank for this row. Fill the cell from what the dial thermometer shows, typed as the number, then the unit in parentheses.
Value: 60 (°C)
